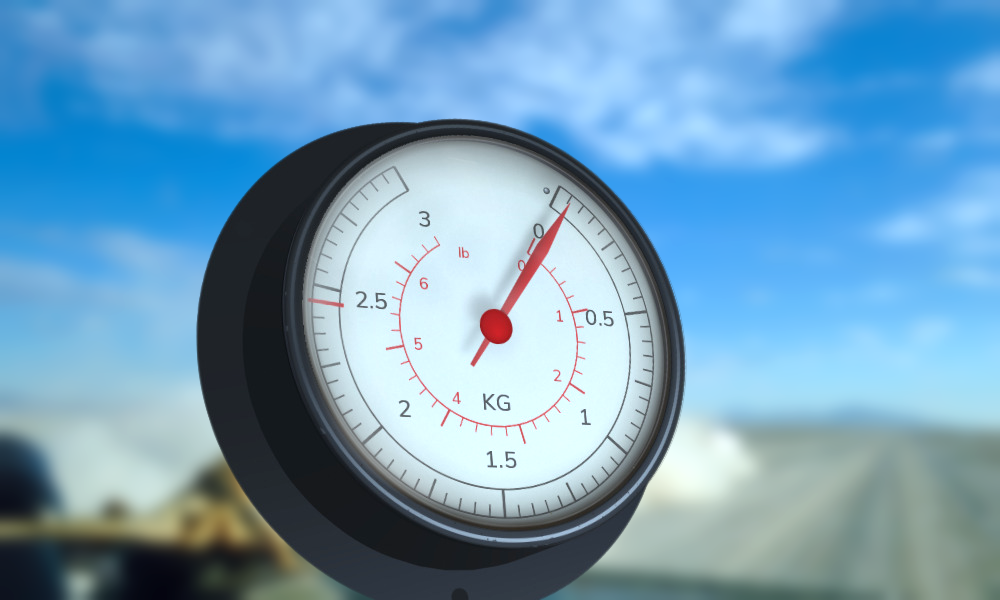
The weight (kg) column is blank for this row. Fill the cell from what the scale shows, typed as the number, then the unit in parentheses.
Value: 0.05 (kg)
